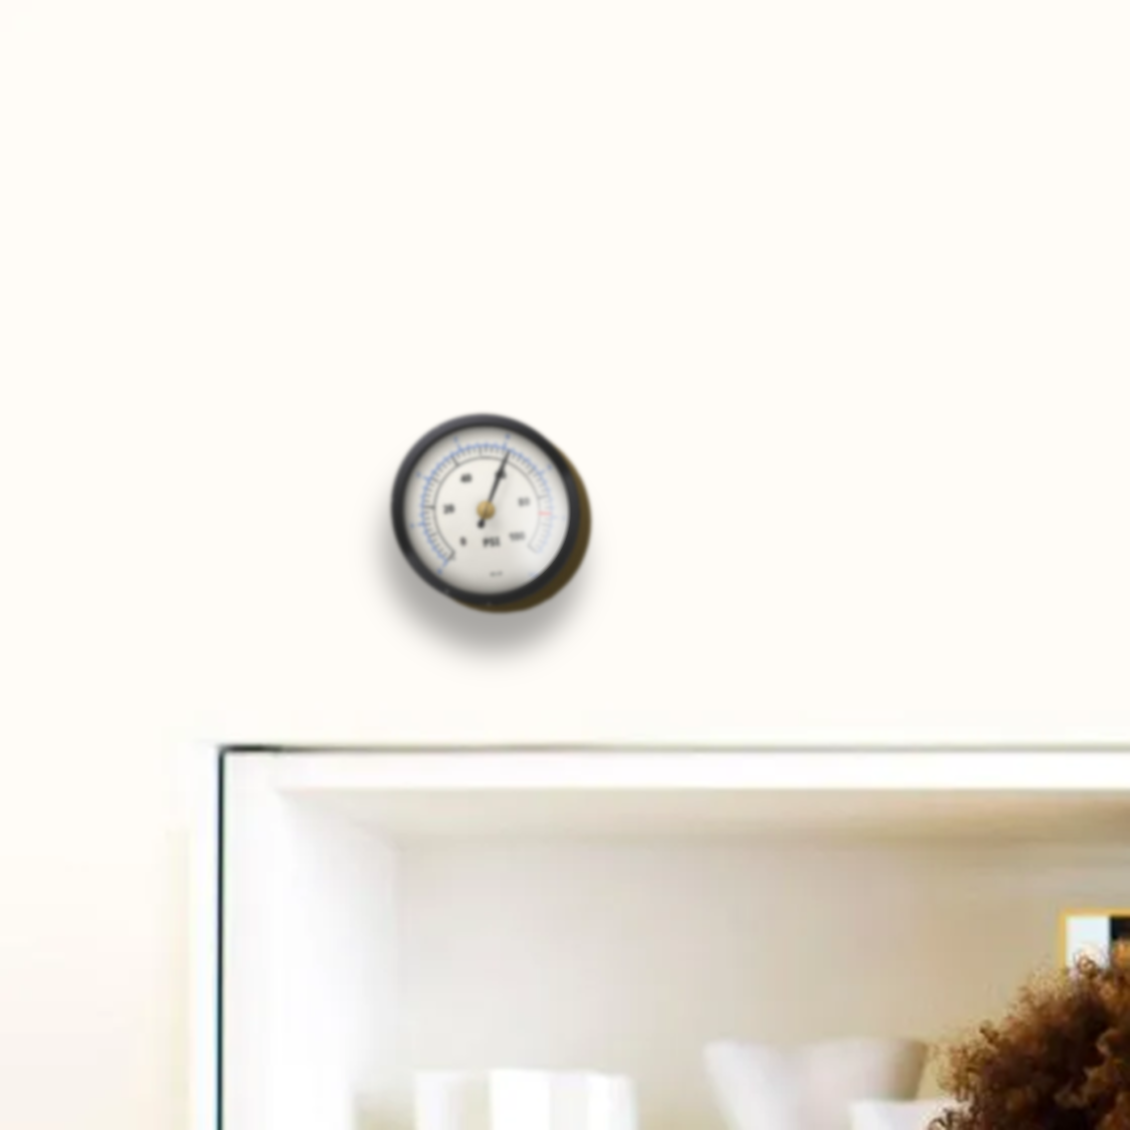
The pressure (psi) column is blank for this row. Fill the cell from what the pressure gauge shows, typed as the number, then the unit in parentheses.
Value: 60 (psi)
